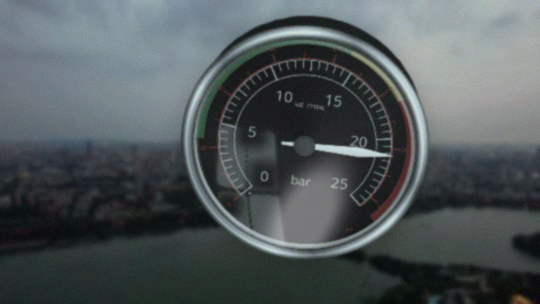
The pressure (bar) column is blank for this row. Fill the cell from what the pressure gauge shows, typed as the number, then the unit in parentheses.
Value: 21 (bar)
